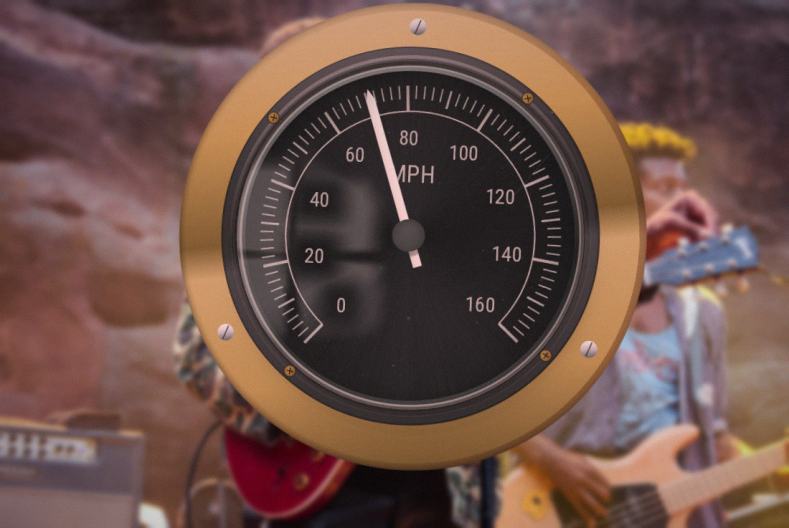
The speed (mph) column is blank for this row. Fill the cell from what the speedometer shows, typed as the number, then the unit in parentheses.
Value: 71 (mph)
